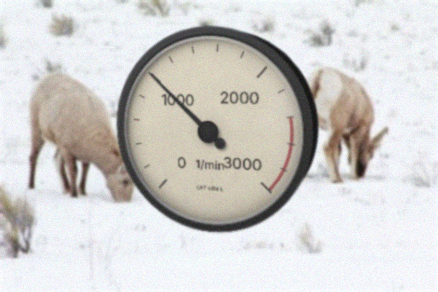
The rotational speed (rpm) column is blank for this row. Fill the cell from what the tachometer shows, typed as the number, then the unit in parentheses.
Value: 1000 (rpm)
